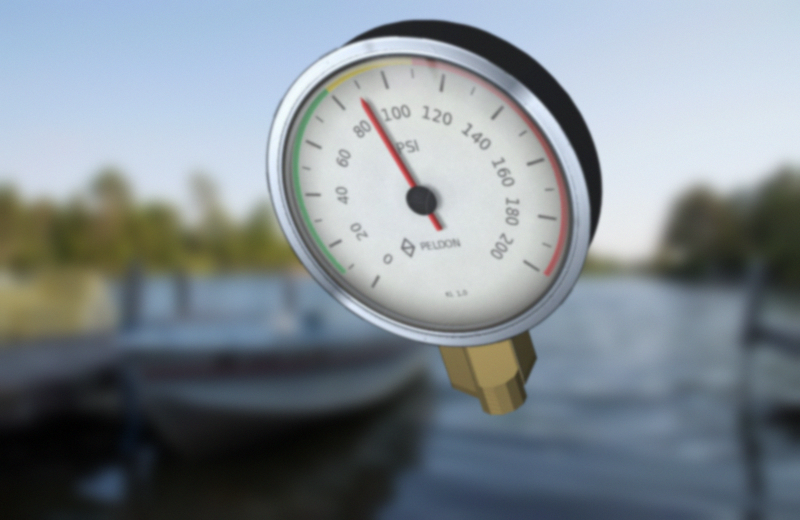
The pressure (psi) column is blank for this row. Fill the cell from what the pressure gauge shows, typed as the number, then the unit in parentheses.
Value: 90 (psi)
